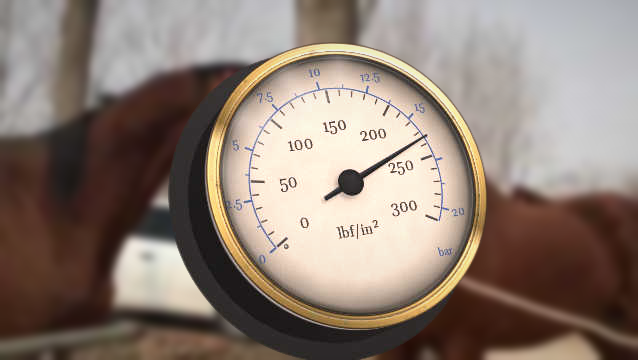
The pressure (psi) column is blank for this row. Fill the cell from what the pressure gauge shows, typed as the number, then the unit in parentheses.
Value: 235 (psi)
